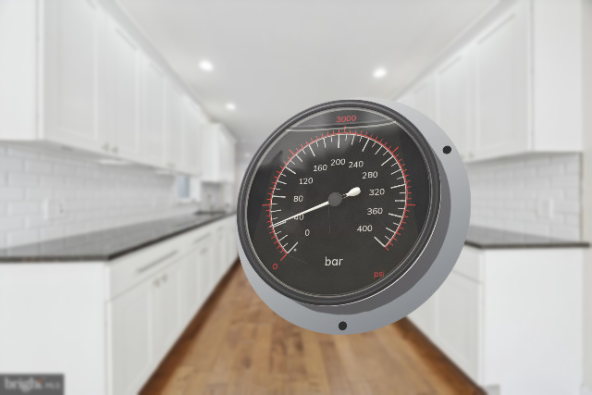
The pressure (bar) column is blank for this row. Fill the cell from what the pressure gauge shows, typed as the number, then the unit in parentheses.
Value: 40 (bar)
